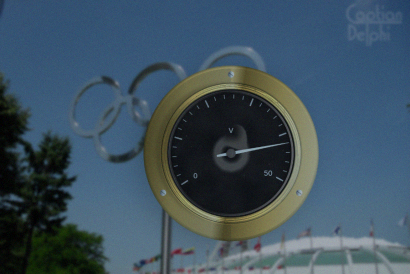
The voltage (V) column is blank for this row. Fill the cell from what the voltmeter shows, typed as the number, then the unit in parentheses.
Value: 42 (V)
